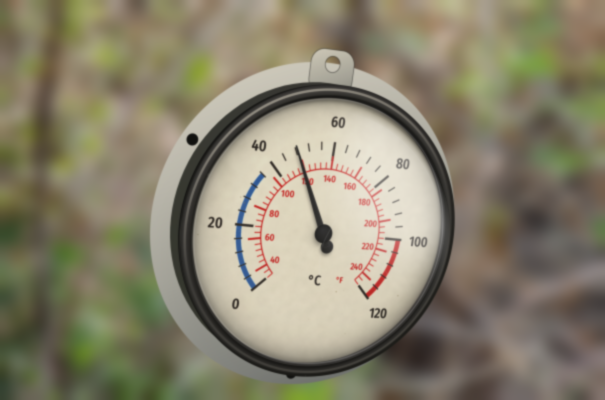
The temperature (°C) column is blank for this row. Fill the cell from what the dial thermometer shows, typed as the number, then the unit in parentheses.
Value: 48 (°C)
